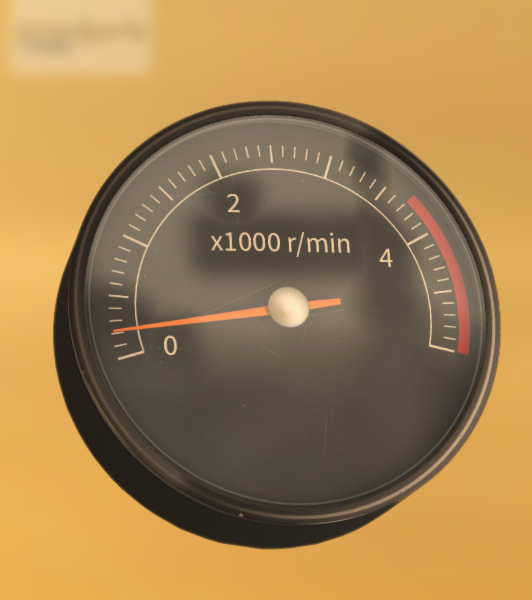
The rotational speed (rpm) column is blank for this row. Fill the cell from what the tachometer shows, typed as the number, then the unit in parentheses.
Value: 200 (rpm)
